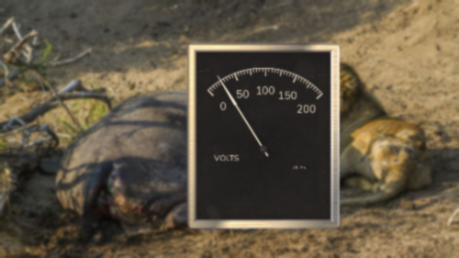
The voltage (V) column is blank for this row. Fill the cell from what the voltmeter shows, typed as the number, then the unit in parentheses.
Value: 25 (V)
